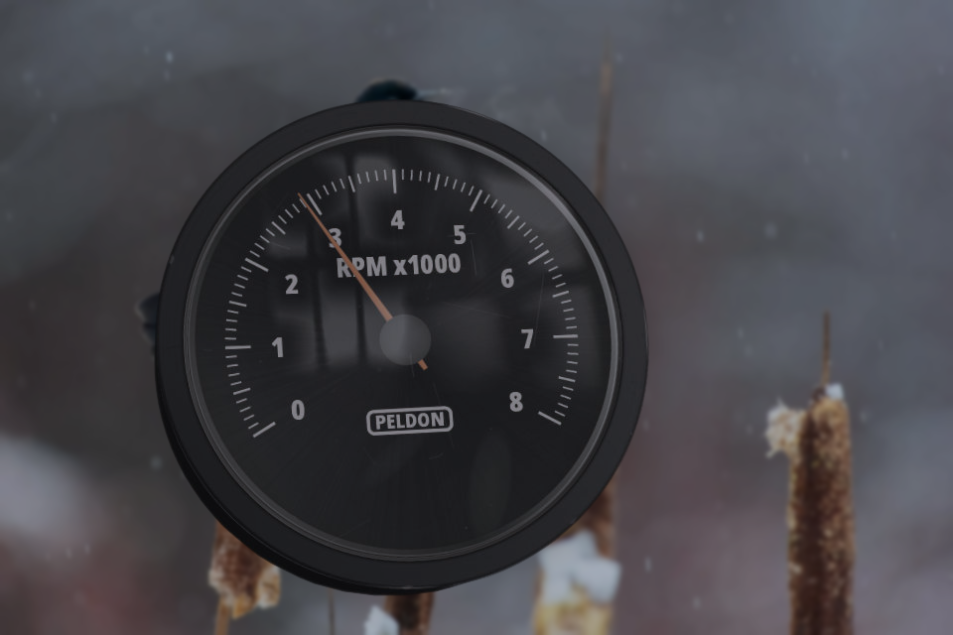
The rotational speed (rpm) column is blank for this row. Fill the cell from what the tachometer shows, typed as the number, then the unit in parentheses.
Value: 2900 (rpm)
